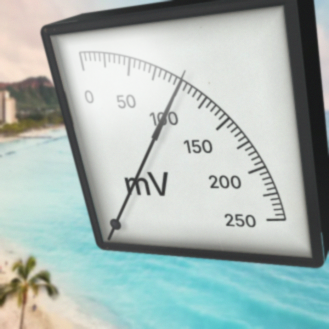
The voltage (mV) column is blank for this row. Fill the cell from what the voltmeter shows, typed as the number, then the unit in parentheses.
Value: 100 (mV)
